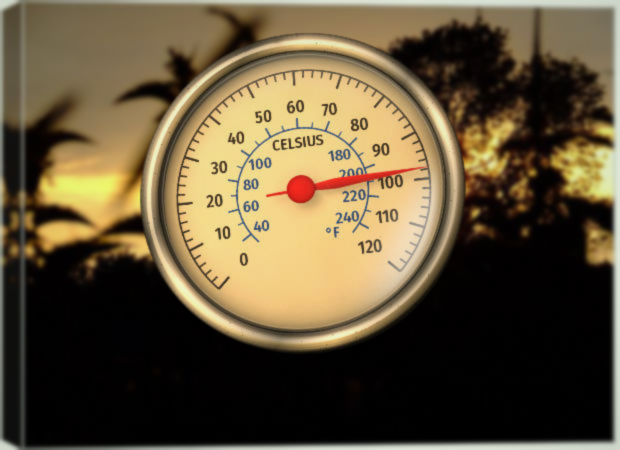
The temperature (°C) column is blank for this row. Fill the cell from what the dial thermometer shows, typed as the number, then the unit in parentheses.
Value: 98 (°C)
